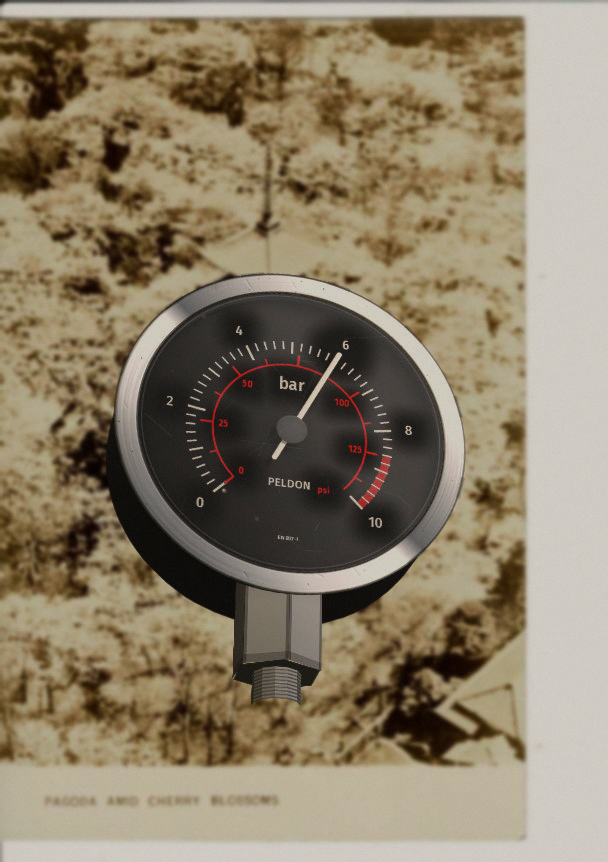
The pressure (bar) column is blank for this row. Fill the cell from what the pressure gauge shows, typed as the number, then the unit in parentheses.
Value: 6 (bar)
